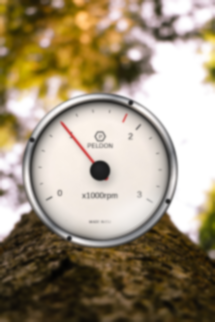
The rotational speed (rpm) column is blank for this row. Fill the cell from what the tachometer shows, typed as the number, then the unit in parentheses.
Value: 1000 (rpm)
